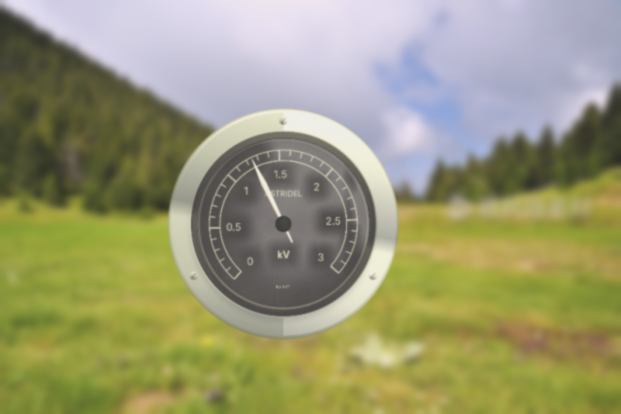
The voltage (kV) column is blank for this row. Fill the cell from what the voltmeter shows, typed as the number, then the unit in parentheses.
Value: 1.25 (kV)
